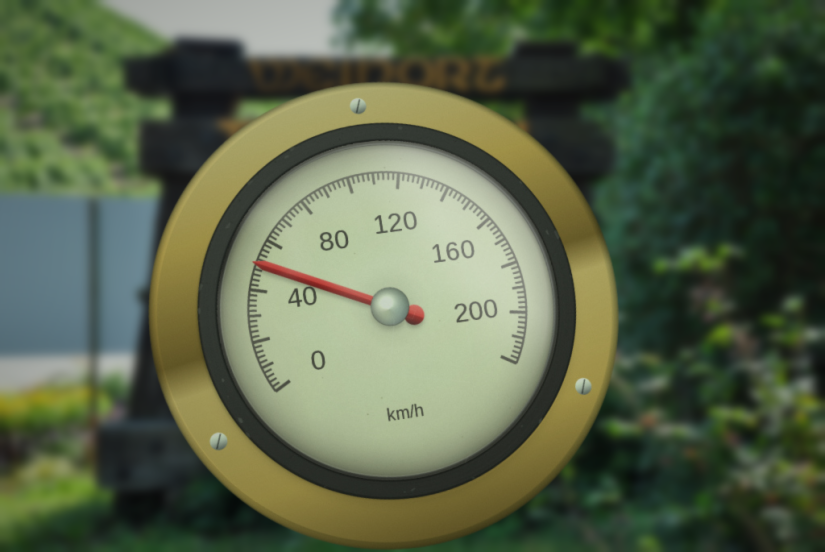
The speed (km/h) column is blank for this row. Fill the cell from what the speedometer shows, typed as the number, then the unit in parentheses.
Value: 50 (km/h)
